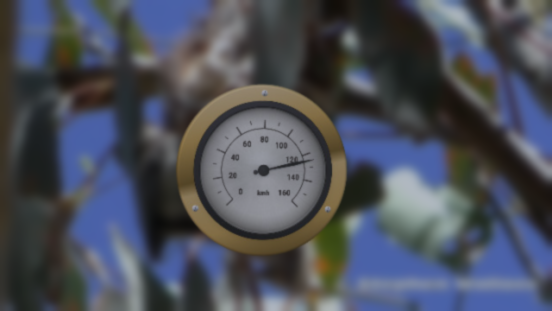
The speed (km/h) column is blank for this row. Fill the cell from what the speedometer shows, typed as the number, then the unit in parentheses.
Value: 125 (km/h)
